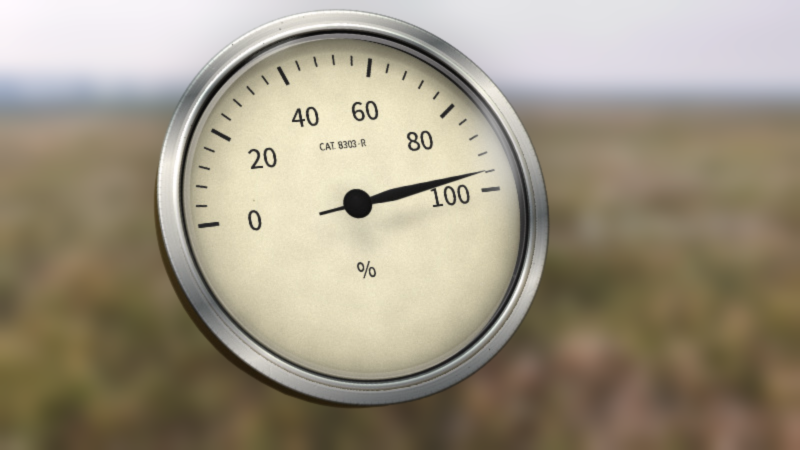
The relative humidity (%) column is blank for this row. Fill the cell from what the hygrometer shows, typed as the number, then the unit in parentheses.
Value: 96 (%)
